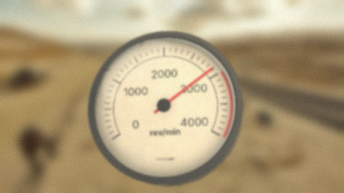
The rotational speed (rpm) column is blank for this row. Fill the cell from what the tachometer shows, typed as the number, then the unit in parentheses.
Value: 2900 (rpm)
